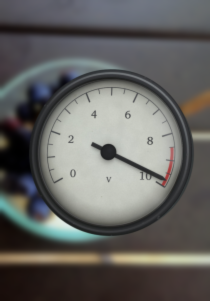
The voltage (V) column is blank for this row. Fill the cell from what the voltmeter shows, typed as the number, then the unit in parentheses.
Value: 9.75 (V)
